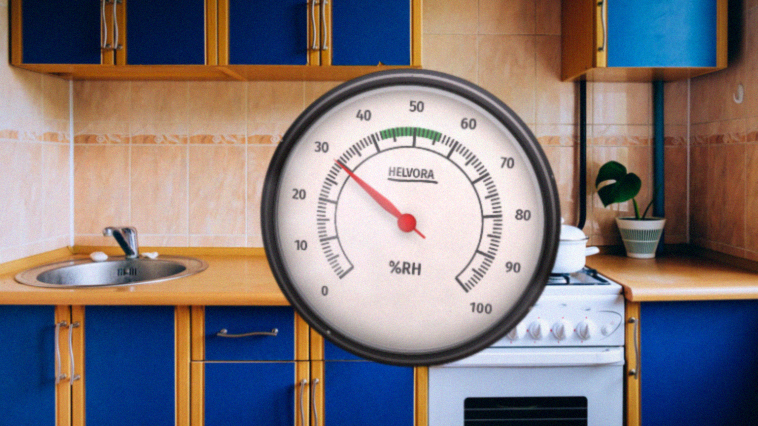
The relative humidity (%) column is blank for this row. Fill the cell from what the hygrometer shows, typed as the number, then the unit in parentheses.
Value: 30 (%)
